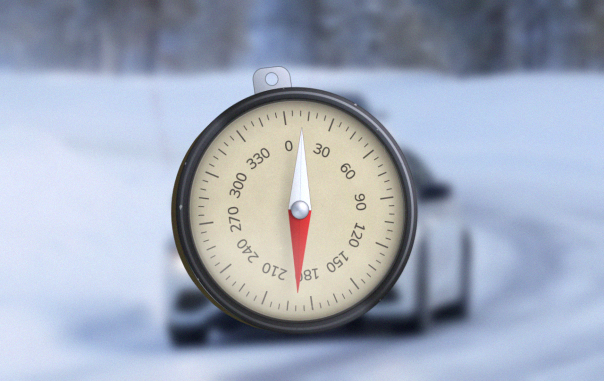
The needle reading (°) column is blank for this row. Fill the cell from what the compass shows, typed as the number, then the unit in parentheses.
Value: 190 (°)
